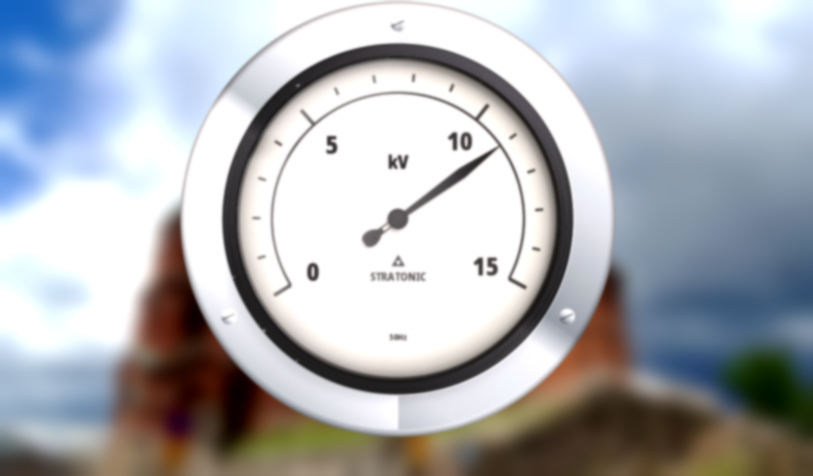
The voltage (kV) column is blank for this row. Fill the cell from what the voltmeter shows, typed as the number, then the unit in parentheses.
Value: 11 (kV)
